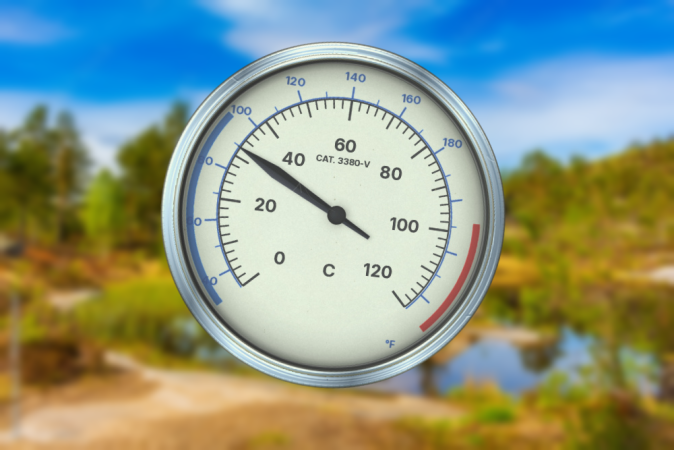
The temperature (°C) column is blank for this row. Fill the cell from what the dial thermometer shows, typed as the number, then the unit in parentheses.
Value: 32 (°C)
